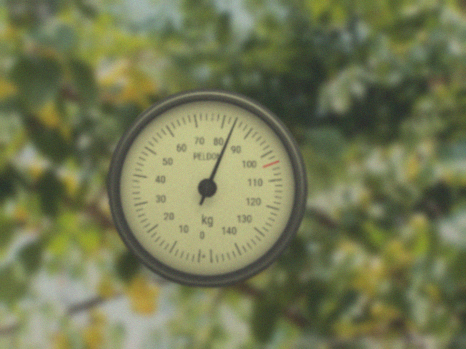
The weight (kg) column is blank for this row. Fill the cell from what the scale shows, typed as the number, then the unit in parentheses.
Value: 84 (kg)
